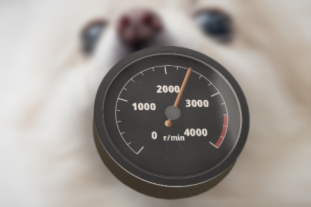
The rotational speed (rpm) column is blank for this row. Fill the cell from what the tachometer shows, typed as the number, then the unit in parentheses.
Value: 2400 (rpm)
